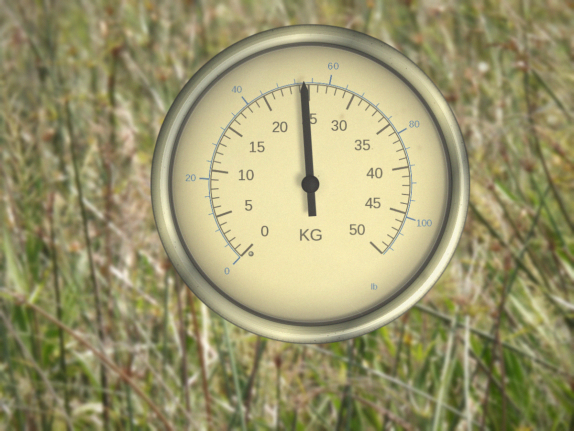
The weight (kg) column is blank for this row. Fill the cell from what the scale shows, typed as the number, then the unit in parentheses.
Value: 24.5 (kg)
